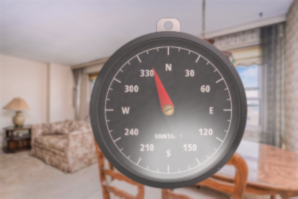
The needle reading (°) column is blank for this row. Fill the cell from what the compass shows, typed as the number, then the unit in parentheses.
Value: 340 (°)
